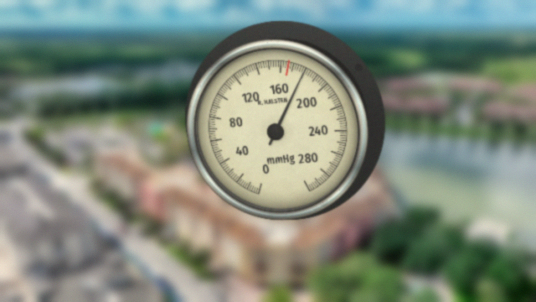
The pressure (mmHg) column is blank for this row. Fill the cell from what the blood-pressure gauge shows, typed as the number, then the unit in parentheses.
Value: 180 (mmHg)
